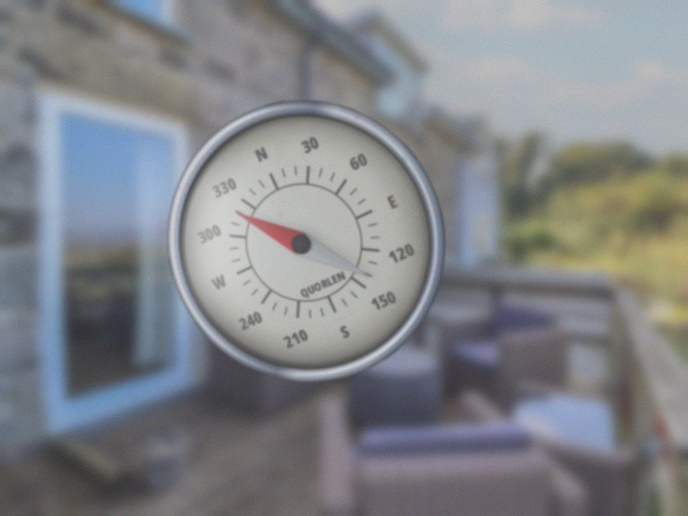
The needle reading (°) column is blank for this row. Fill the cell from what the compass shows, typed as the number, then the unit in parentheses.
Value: 320 (°)
